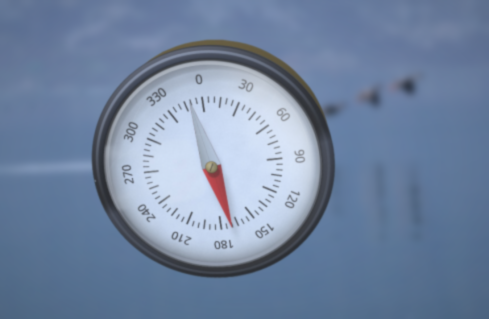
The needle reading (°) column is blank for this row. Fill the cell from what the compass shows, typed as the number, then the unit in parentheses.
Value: 170 (°)
